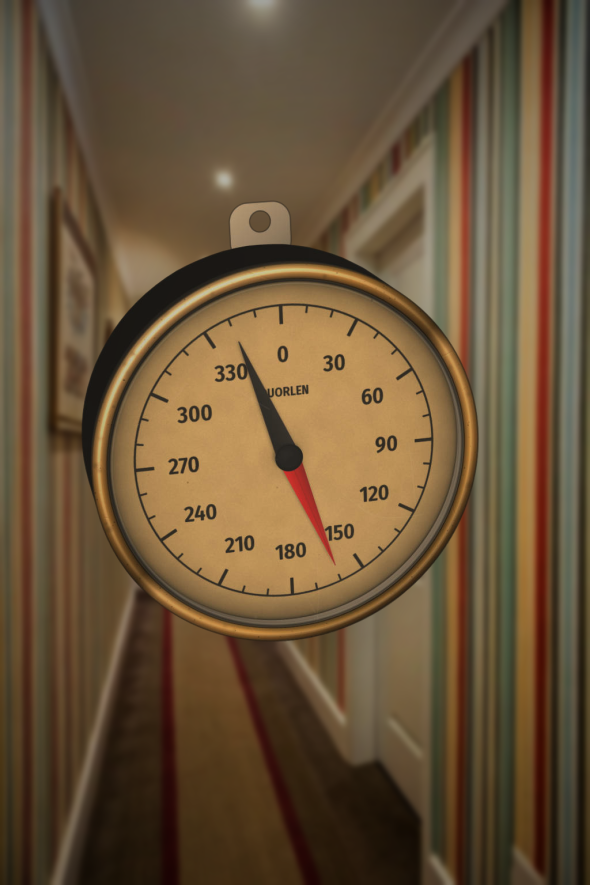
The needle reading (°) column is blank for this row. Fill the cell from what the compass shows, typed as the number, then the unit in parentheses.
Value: 160 (°)
